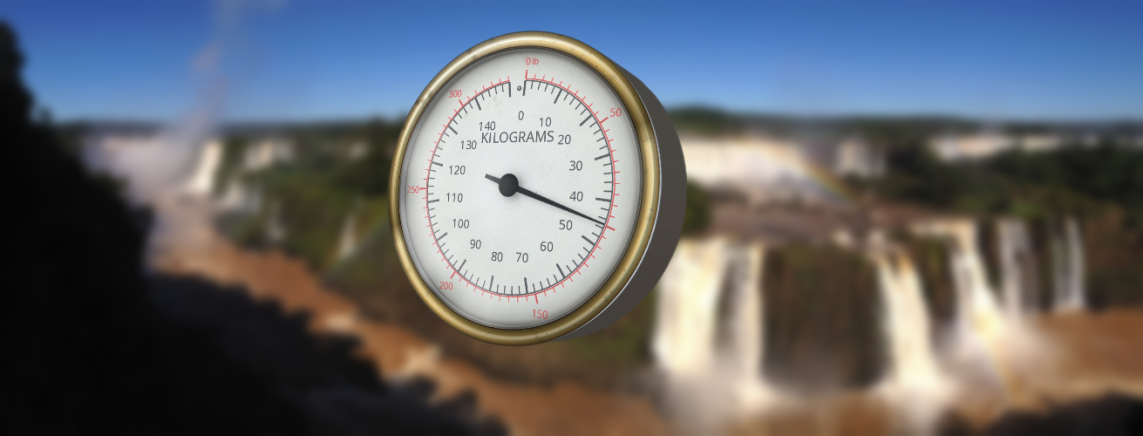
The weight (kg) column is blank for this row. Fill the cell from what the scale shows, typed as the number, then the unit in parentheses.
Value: 45 (kg)
